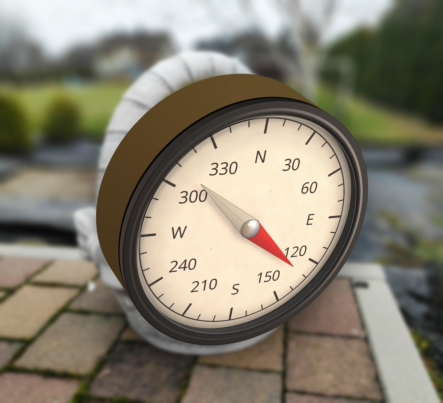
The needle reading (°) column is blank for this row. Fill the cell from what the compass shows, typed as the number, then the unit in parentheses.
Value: 130 (°)
